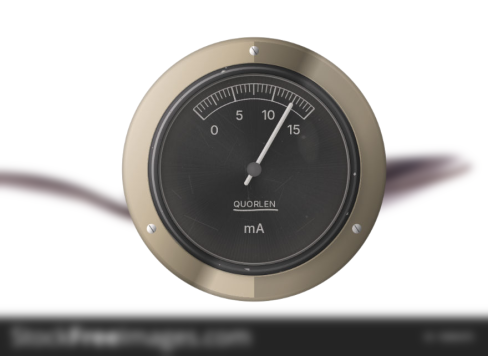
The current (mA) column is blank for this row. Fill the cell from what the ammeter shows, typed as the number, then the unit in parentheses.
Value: 12.5 (mA)
